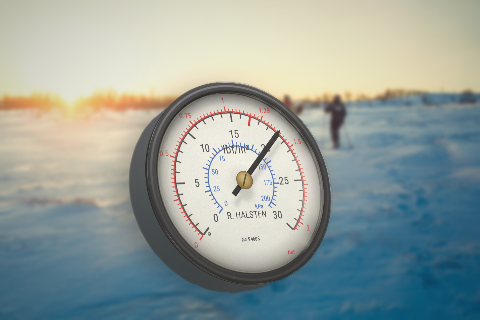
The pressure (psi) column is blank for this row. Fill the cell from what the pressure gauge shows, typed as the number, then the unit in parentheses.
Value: 20 (psi)
